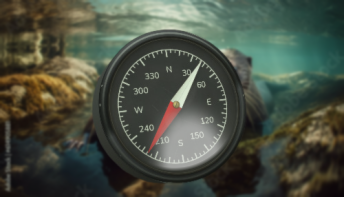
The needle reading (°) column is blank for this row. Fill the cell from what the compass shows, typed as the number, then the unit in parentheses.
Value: 220 (°)
